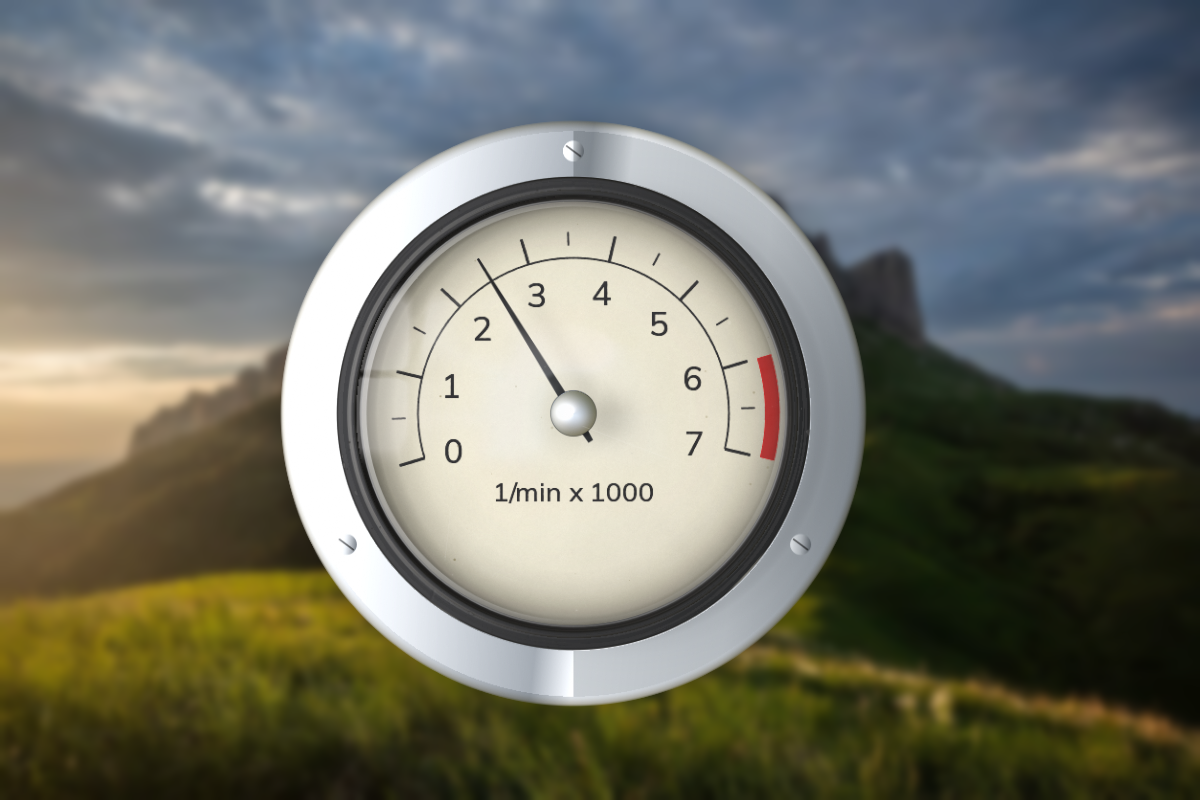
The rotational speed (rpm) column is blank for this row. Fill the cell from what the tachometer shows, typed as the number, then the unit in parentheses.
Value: 2500 (rpm)
